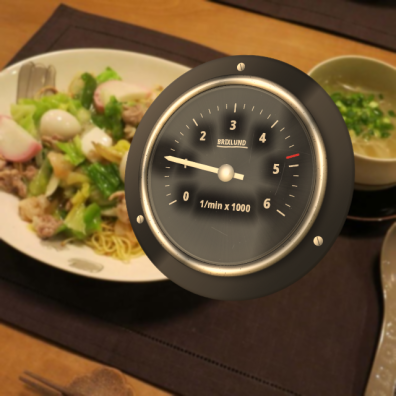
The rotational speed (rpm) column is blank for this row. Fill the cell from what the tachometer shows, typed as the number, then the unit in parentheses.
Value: 1000 (rpm)
